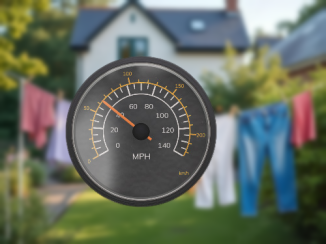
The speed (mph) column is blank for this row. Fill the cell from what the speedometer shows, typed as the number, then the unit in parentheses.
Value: 40 (mph)
